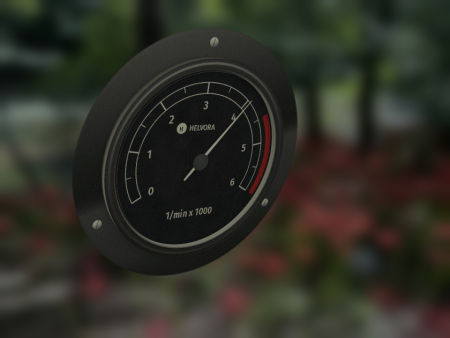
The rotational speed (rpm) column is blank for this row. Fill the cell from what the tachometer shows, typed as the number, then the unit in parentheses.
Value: 4000 (rpm)
